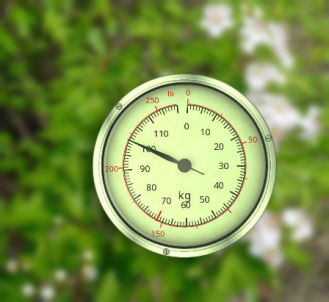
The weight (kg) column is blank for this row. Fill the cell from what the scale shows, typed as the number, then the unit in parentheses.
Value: 100 (kg)
